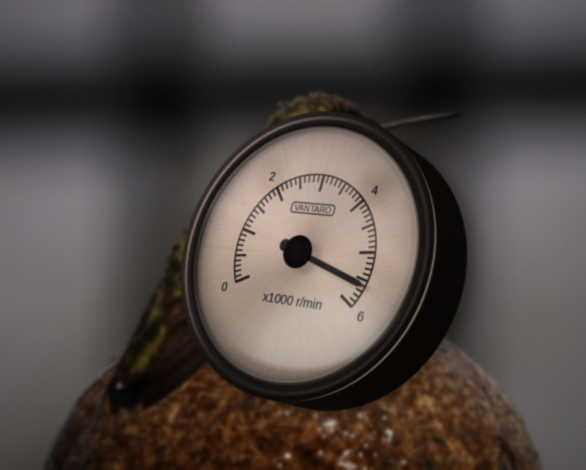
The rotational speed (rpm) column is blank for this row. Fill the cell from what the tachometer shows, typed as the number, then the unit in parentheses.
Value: 5600 (rpm)
